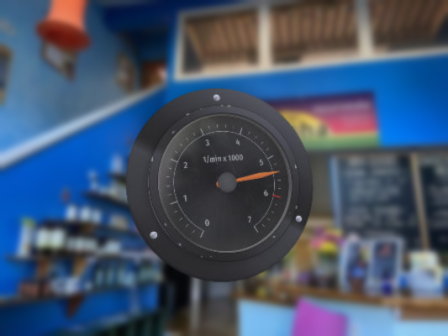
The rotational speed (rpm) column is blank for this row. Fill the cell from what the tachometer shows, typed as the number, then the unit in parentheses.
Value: 5400 (rpm)
